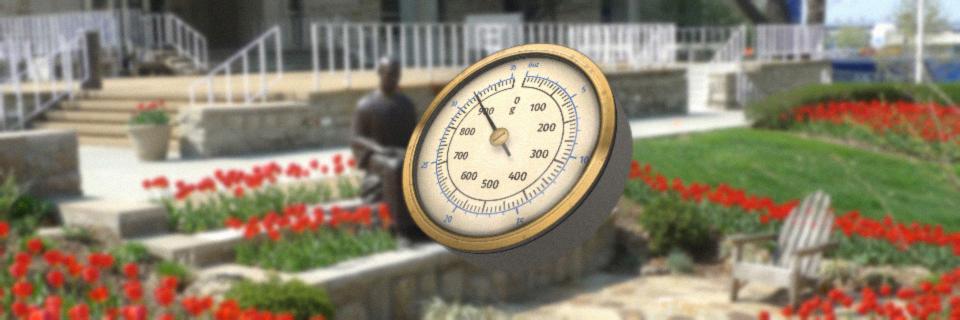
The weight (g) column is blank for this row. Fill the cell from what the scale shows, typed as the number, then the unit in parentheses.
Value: 900 (g)
